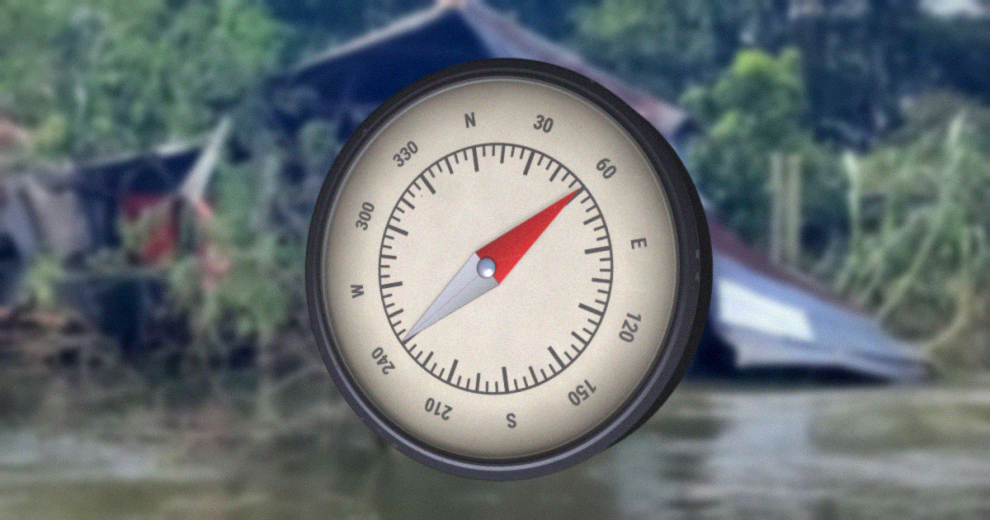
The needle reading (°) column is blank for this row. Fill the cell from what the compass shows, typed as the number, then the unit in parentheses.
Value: 60 (°)
